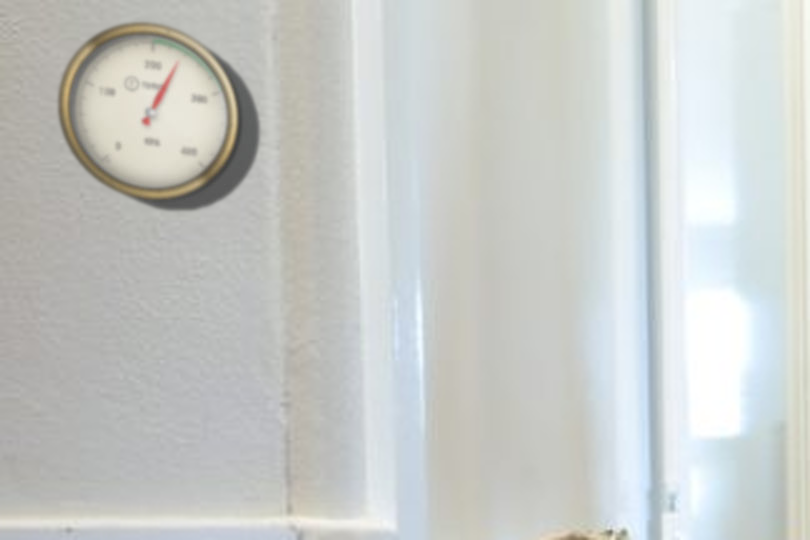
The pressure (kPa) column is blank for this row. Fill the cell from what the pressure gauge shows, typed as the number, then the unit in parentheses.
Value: 240 (kPa)
